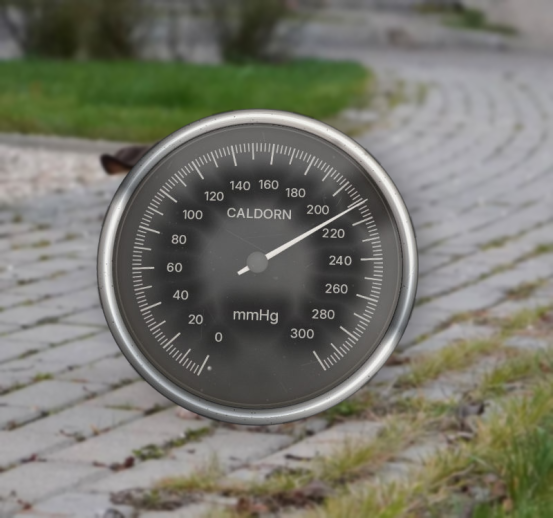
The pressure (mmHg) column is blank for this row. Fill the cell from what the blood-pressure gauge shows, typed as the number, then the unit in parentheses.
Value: 212 (mmHg)
